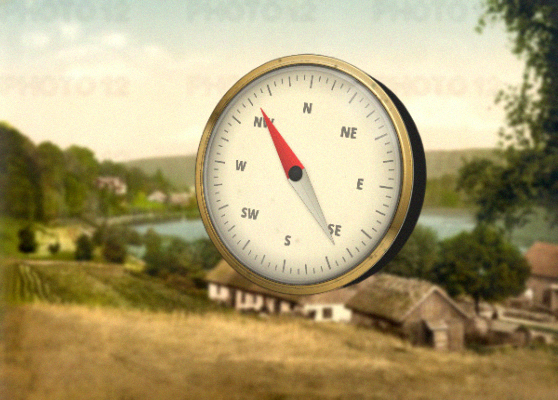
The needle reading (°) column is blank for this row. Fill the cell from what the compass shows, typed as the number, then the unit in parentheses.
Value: 320 (°)
